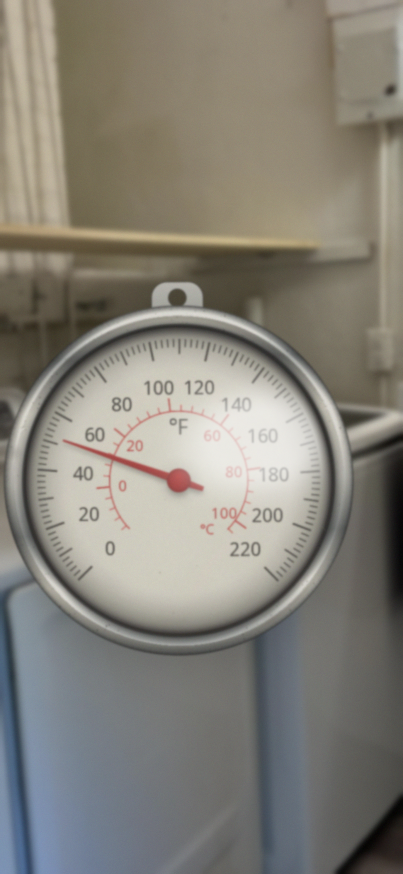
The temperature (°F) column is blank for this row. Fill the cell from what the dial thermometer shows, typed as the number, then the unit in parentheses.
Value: 52 (°F)
